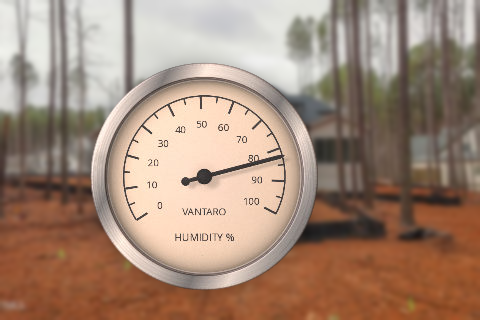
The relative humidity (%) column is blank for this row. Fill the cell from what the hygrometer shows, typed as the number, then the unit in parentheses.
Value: 82.5 (%)
